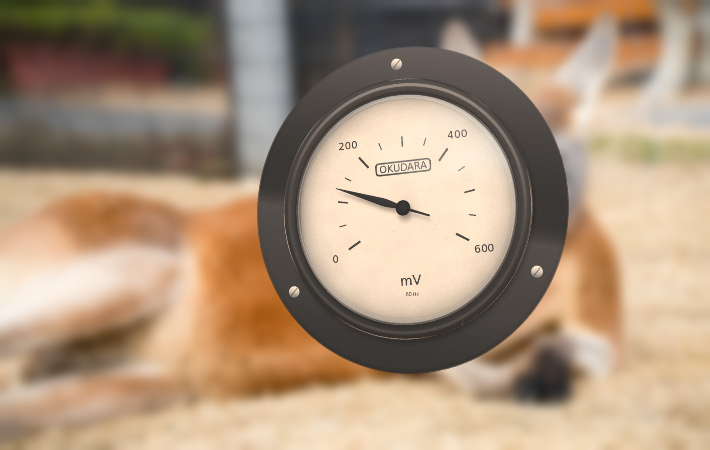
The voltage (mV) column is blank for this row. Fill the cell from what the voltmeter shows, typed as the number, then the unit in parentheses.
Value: 125 (mV)
